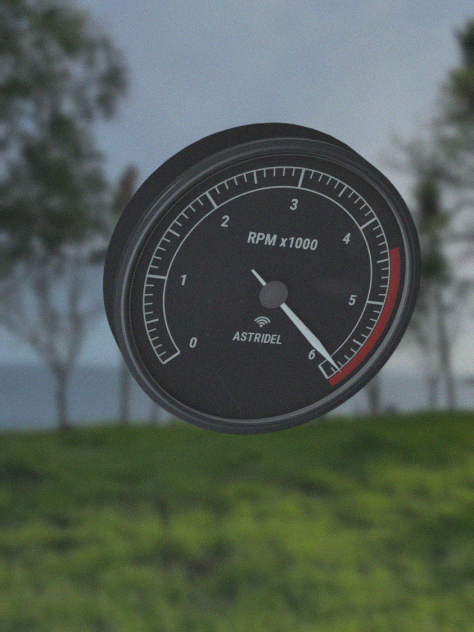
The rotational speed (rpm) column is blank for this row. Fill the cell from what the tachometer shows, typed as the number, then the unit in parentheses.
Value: 5850 (rpm)
